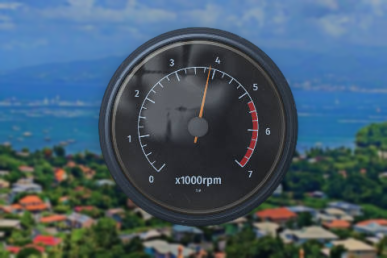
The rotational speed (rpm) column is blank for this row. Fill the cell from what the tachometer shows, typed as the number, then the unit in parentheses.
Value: 3875 (rpm)
